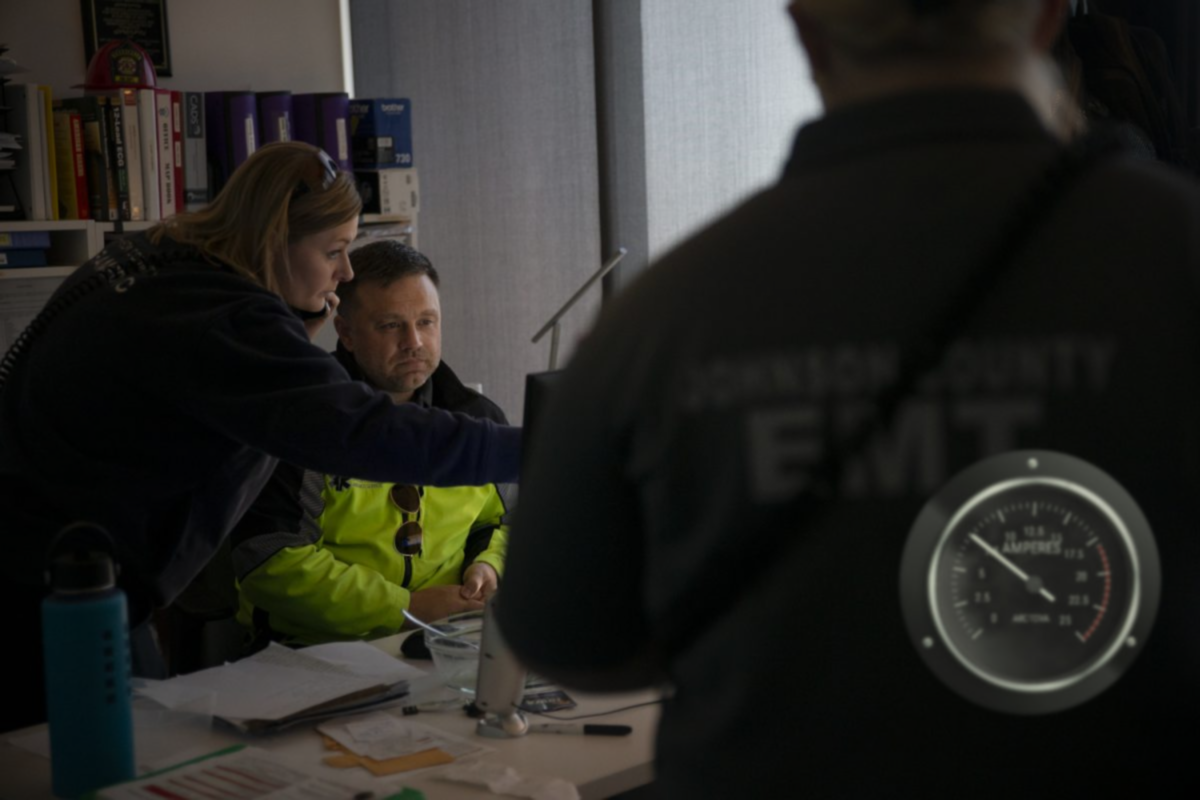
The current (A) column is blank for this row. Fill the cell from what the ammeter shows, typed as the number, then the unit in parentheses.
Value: 7.5 (A)
